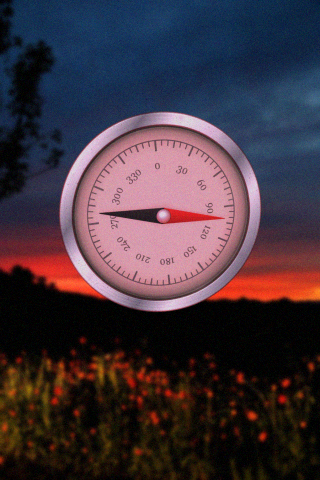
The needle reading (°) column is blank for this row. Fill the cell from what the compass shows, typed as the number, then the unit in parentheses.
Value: 100 (°)
